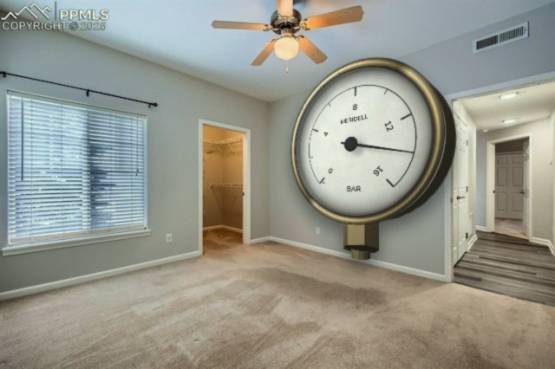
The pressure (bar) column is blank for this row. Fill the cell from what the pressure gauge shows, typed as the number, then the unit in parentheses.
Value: 14 (bar)
